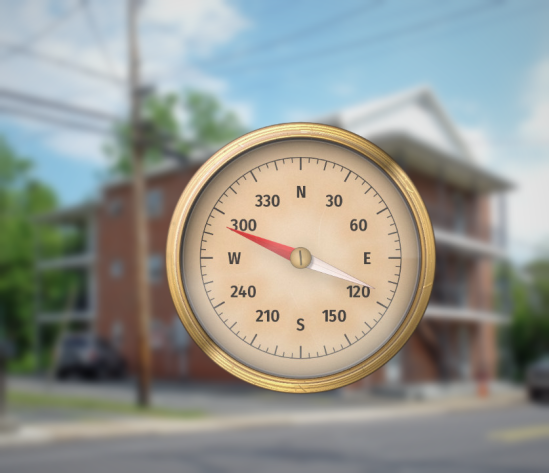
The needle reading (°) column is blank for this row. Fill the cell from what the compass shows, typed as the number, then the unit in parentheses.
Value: 292.5 (°)
